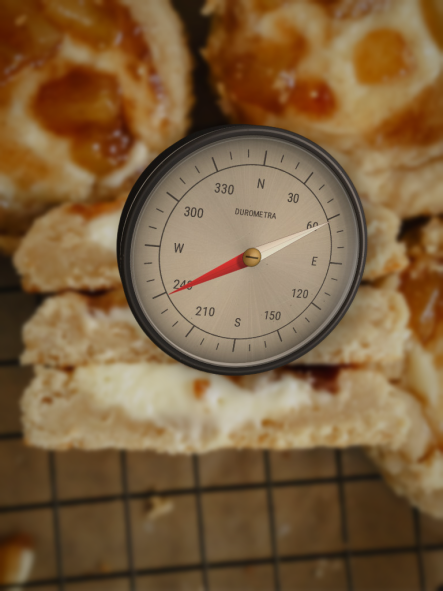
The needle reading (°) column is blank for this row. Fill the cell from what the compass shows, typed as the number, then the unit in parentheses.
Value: 240 (°)
